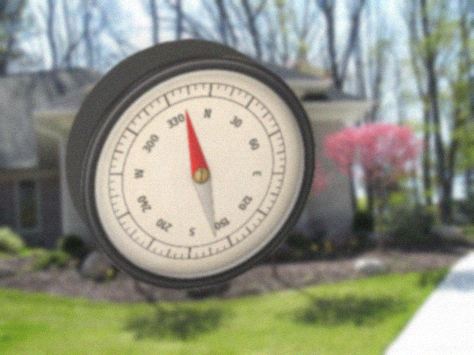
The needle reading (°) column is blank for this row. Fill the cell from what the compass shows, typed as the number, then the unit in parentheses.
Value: 340 (°)
